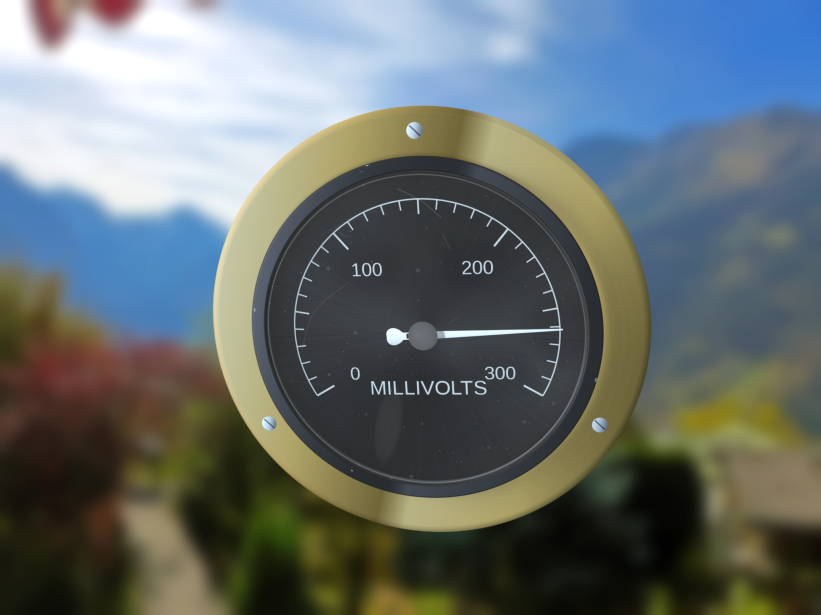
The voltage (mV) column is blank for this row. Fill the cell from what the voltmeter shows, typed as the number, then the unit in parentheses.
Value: 260 (mV)
